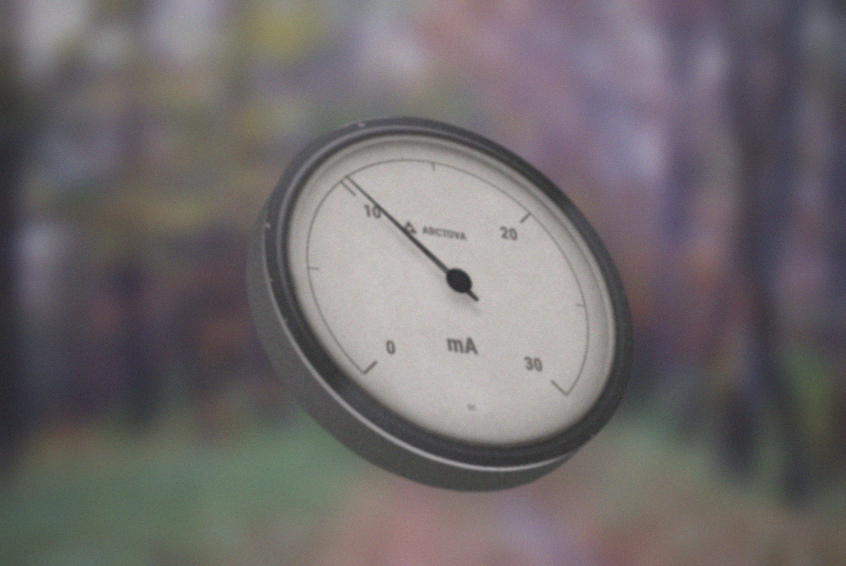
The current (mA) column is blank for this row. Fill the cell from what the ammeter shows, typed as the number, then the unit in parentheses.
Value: 10 (mA)
